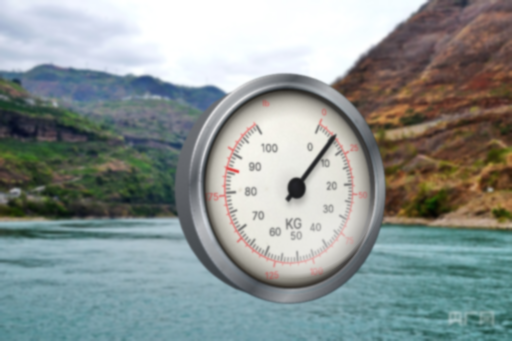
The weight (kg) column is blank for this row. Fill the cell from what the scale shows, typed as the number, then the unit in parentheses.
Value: 5 (kg)
